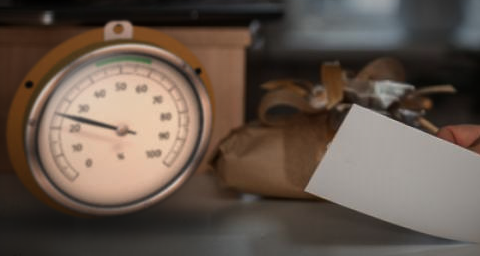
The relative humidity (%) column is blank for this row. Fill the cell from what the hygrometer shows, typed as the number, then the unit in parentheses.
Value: 25 (%)
